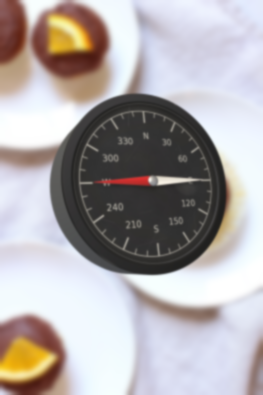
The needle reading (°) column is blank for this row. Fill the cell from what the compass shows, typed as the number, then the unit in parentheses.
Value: 270 (°)
